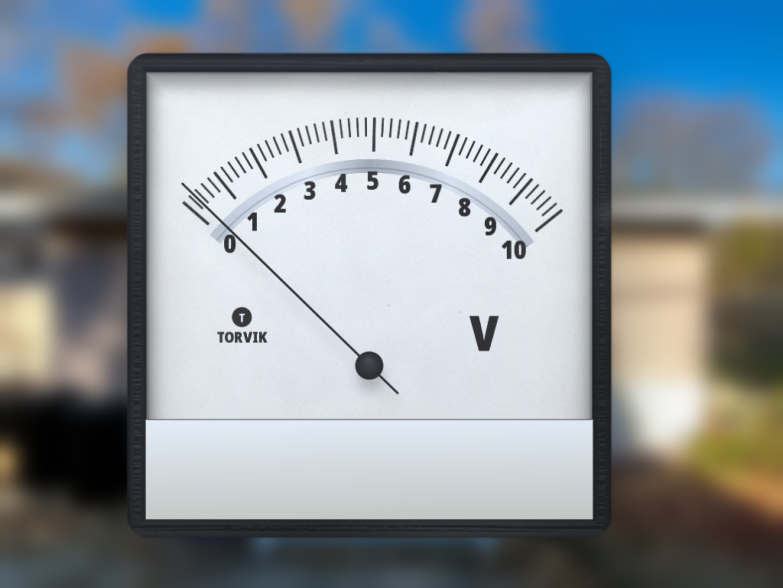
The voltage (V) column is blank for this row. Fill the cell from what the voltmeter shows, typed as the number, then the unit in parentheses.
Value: 0.3 (V)
